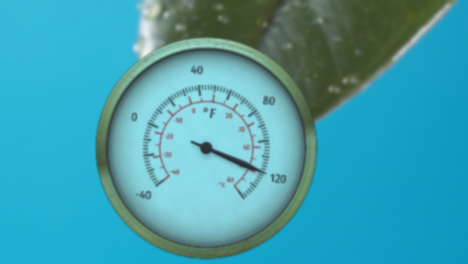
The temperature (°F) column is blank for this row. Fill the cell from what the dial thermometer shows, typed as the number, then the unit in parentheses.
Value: 120 (°F)
